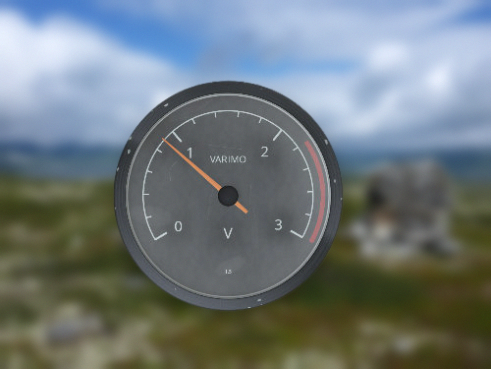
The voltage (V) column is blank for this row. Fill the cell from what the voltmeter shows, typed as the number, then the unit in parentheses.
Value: 0.9 (V)
